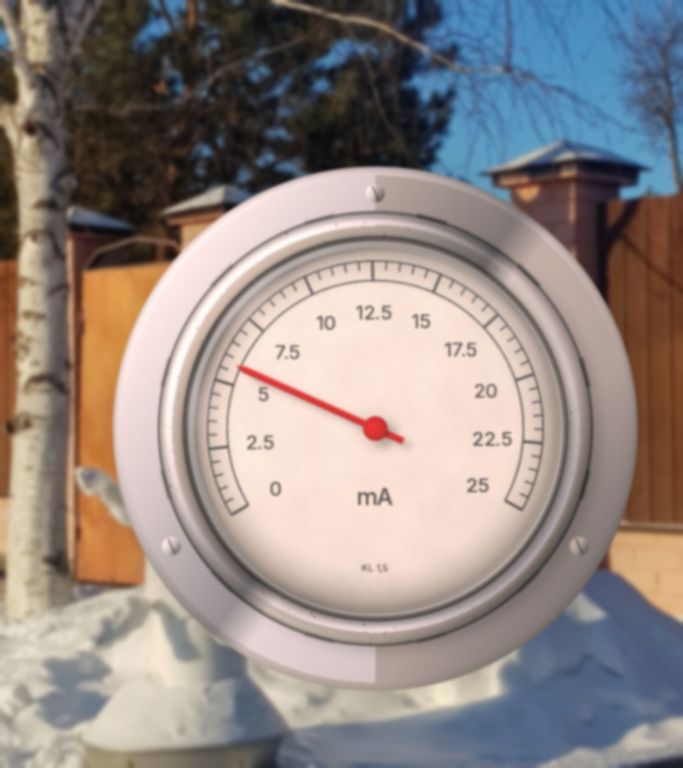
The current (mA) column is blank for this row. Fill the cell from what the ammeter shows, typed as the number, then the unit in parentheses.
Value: 5.75 (mA)
